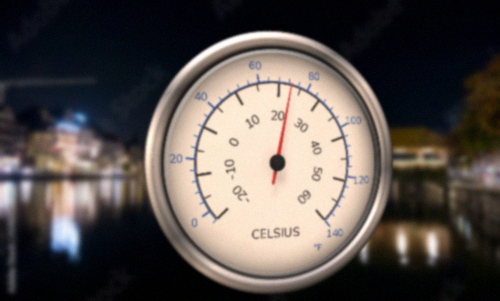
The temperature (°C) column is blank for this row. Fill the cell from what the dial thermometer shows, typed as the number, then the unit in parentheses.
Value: 22.5 (°C)
